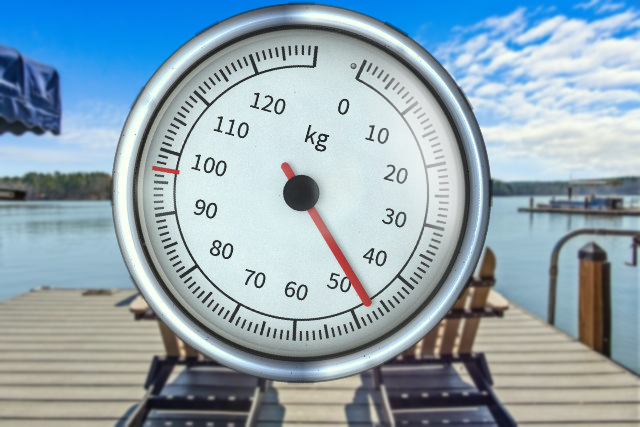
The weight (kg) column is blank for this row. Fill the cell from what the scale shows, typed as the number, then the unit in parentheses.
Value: 47 (kg)
